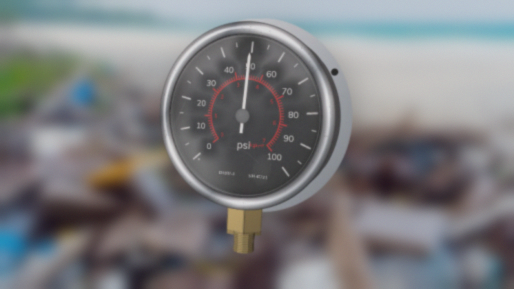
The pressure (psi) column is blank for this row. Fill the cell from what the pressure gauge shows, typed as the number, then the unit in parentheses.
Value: 50 (psi)
